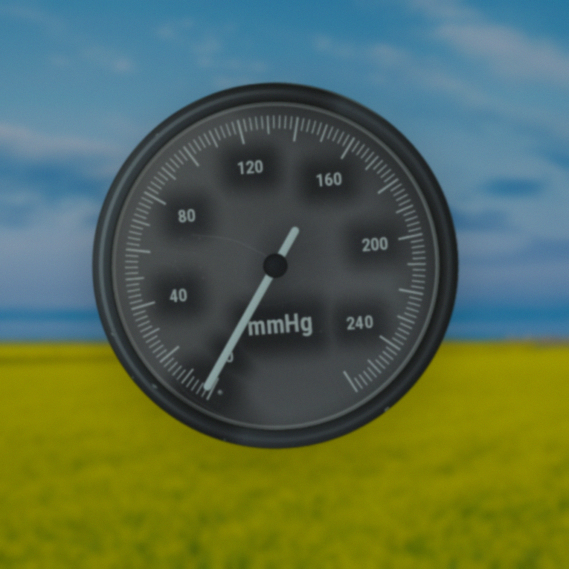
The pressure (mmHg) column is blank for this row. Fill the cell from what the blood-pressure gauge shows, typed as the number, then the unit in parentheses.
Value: 2 (mmHg)
